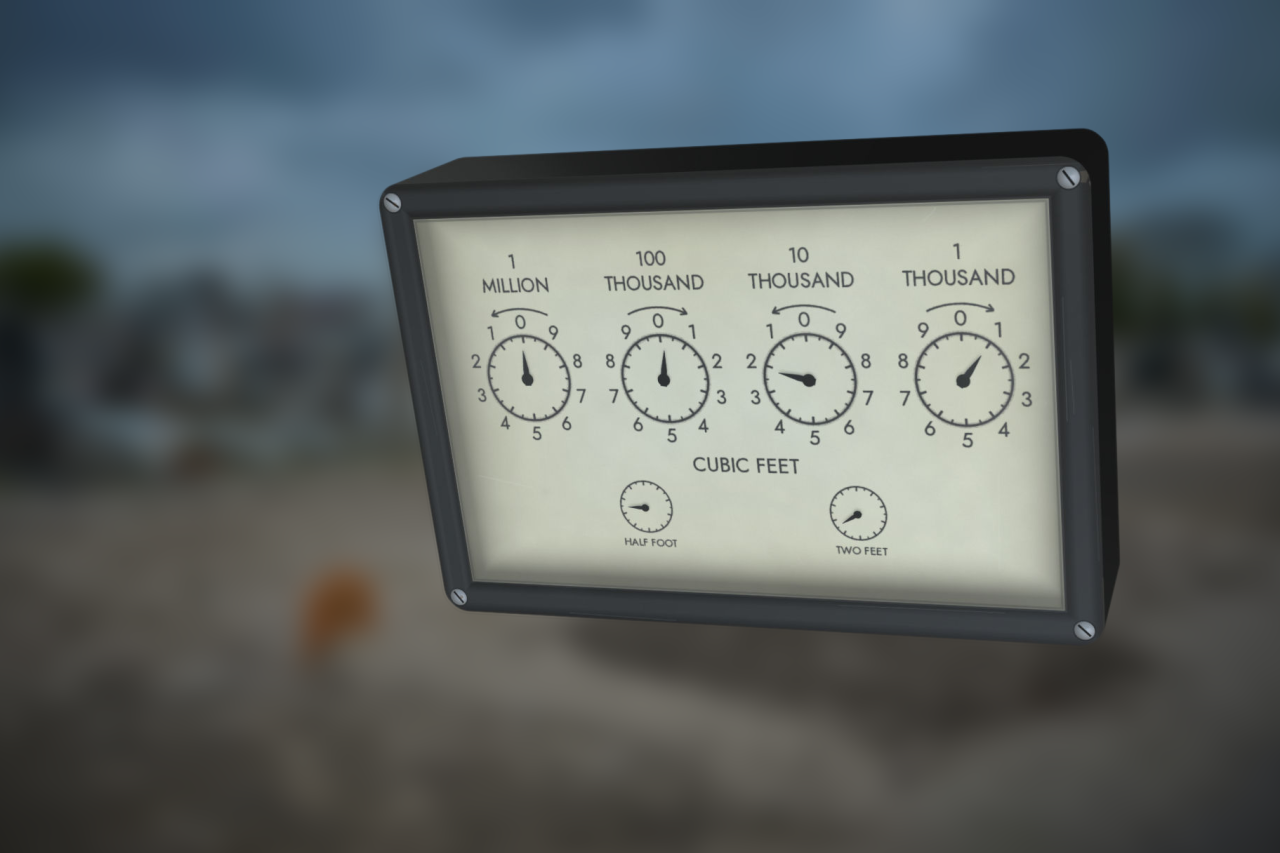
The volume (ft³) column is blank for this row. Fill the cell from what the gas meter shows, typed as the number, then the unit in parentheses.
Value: 2100 (ft³)
